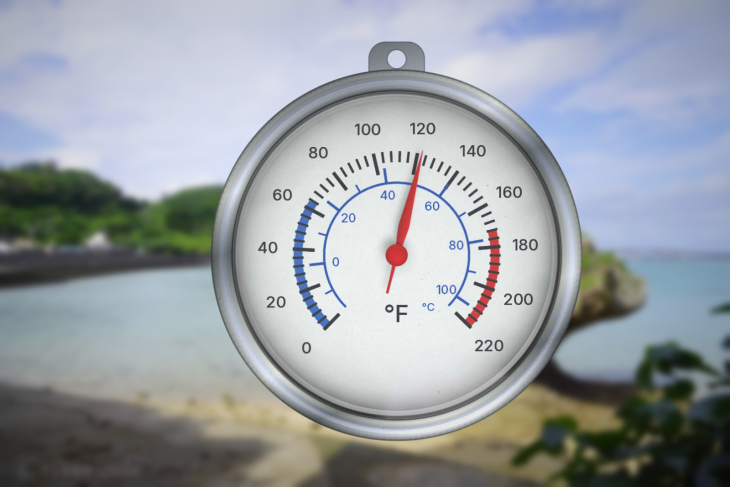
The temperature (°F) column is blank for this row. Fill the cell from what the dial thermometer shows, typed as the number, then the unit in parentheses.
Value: 122 (°F)
